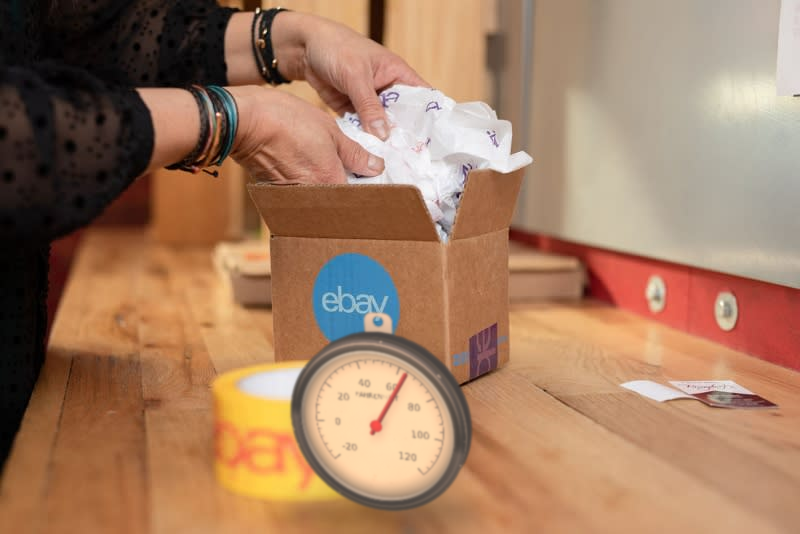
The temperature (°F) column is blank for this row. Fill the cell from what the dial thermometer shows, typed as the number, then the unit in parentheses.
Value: 64 (°F)
